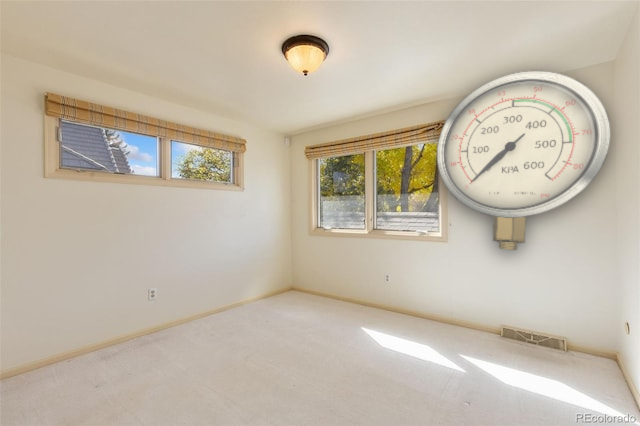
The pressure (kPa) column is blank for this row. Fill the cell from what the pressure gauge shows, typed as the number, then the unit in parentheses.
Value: 0 (kPa)
